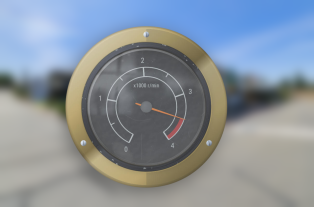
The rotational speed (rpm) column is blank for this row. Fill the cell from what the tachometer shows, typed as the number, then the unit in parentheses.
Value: 3500 (rpm)
